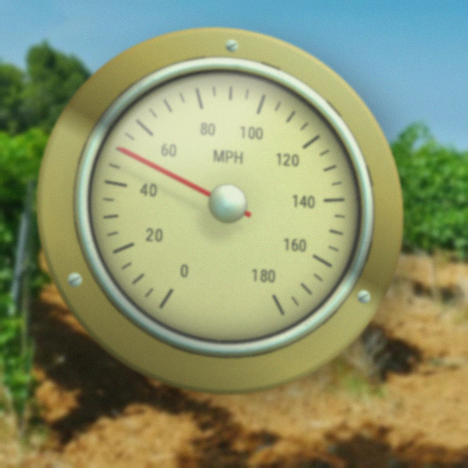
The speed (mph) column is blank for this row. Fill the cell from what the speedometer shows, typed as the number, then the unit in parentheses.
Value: 50 (mph)
